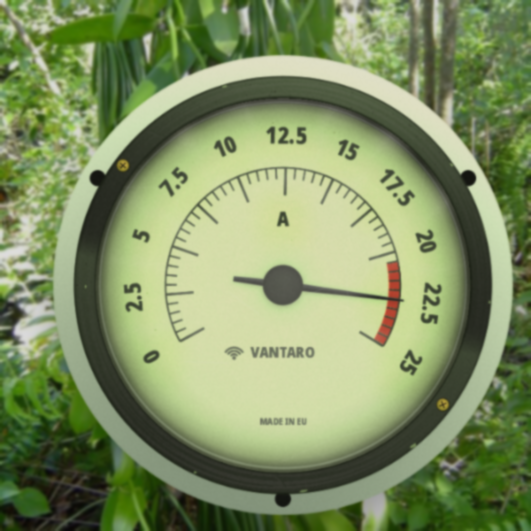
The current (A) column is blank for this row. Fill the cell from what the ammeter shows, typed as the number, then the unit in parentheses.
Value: 22.5 (A)
